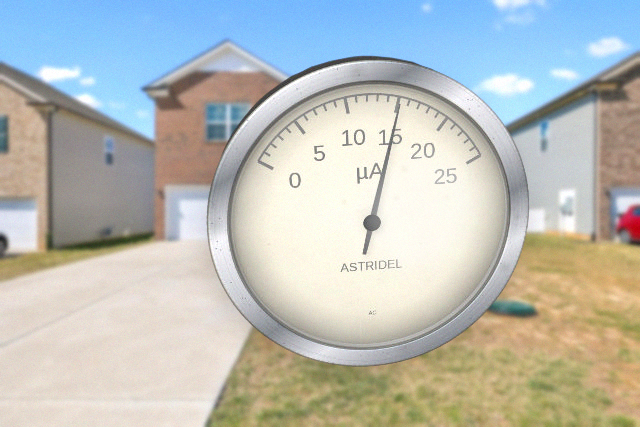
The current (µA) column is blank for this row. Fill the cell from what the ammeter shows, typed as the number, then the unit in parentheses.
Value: 15 (µA)
